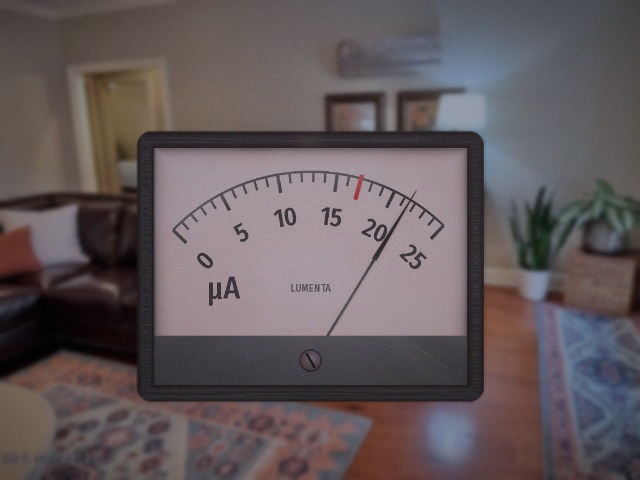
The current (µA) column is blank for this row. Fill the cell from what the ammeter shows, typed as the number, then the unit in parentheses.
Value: 21.5 (µA)
